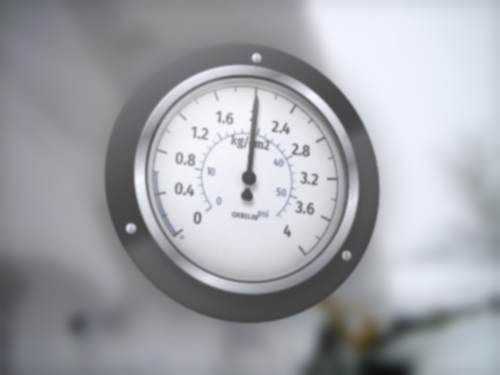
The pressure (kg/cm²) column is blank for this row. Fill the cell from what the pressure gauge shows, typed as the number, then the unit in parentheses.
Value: 2 (kg/cm²)
